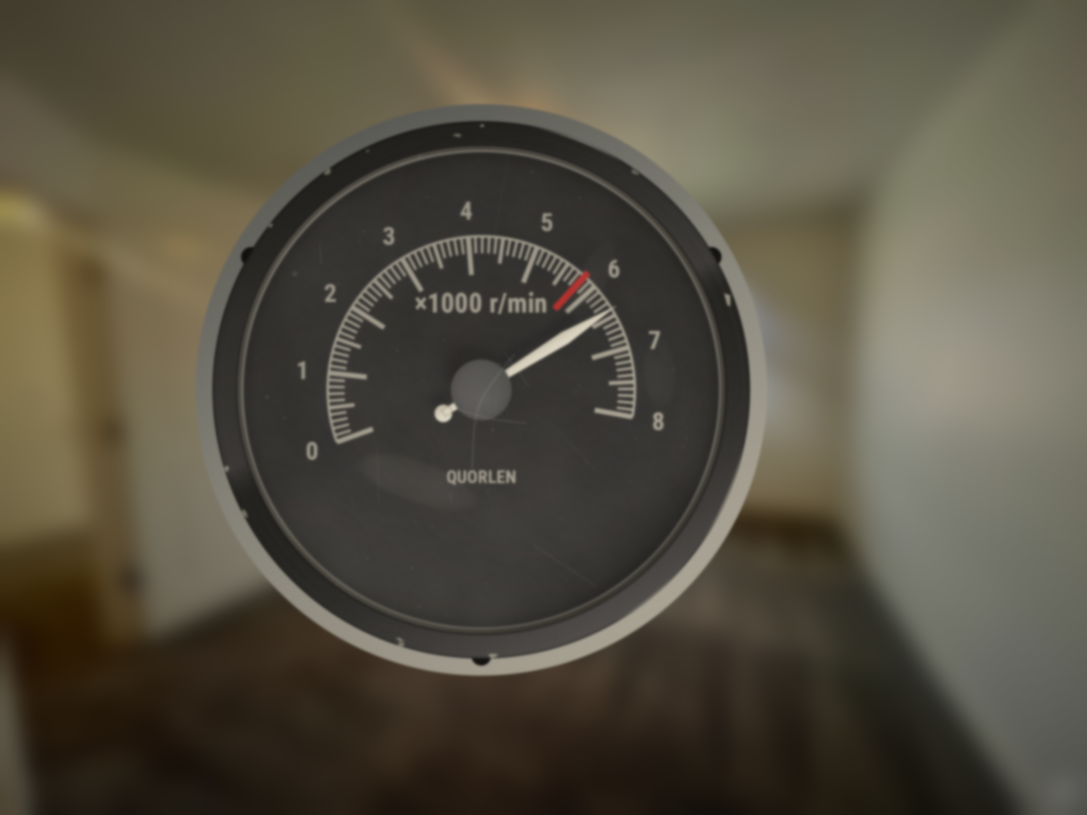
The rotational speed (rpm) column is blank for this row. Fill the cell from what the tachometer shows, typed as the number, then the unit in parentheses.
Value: 6400 (rpm)
